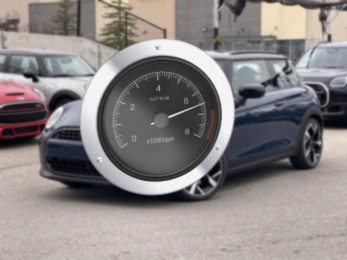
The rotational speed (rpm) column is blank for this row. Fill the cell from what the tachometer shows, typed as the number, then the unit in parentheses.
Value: 6500 (rpm)
